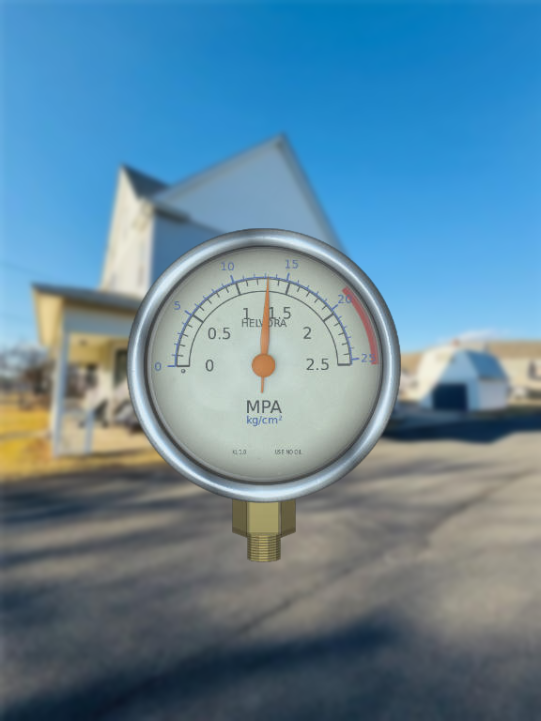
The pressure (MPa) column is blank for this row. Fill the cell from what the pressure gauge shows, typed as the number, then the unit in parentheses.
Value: 1.3 (MPa)
